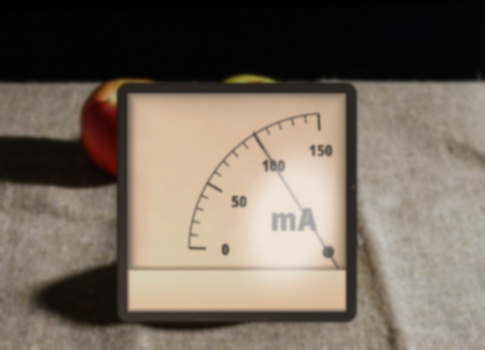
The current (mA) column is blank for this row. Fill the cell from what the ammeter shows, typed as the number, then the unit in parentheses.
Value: 100 (mA)
